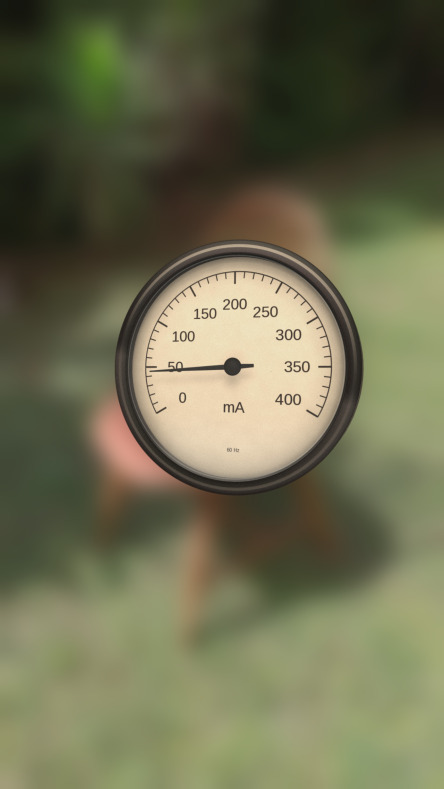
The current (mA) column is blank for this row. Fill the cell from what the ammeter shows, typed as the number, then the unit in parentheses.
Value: 45 (mA)
